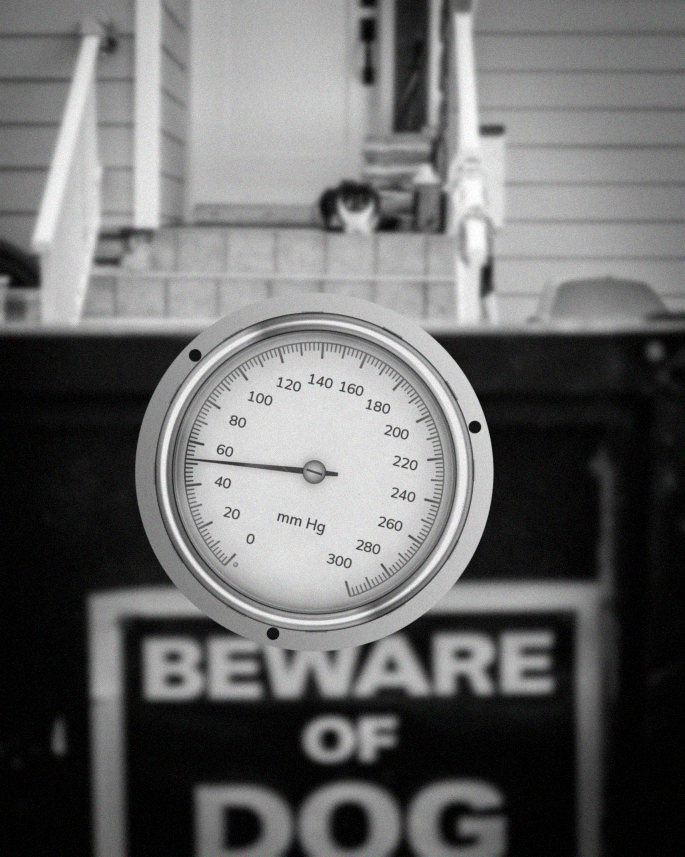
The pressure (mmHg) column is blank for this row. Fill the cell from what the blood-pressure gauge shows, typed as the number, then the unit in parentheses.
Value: 52 (mmHg)
